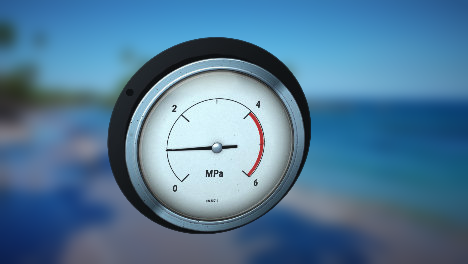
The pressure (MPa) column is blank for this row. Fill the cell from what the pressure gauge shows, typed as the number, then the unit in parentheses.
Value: 1 (MPa)
